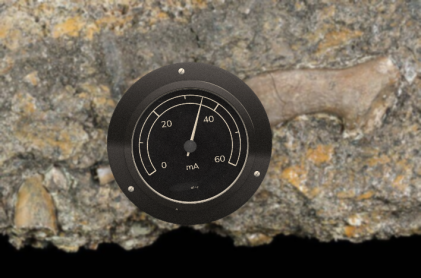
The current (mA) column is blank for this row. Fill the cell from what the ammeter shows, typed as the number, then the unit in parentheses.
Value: 35 (mA)
